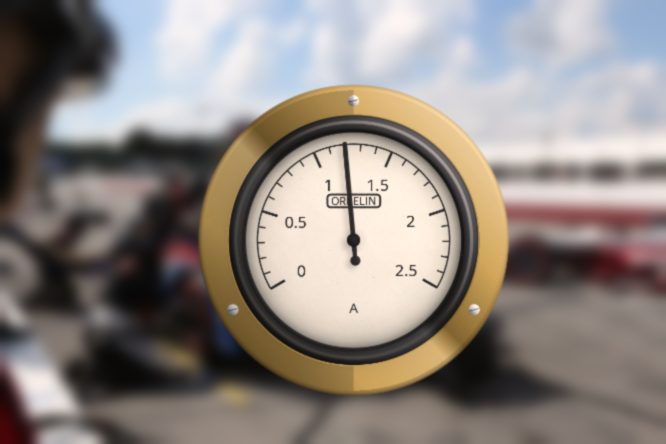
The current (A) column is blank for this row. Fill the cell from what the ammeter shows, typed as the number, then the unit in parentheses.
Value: 1.2 (A)
